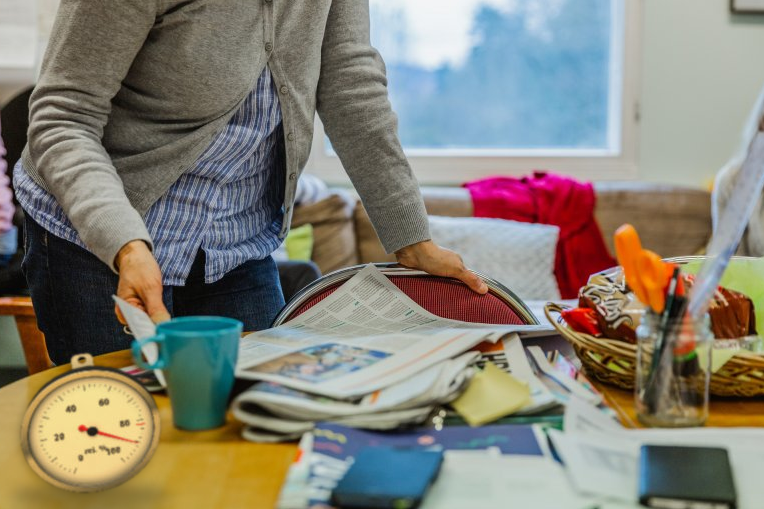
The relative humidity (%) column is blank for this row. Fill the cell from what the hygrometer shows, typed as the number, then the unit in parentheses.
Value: 90 (%)
